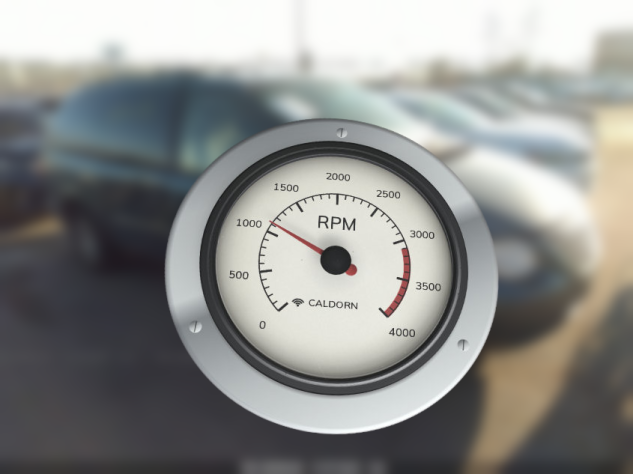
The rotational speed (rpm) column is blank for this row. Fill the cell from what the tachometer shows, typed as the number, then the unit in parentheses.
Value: 1100 (rpm)
